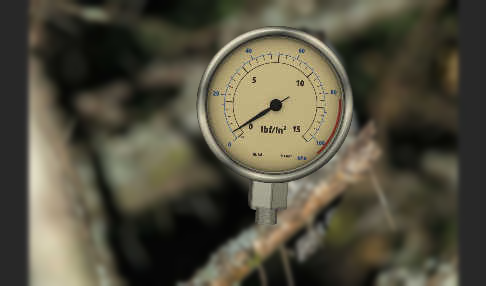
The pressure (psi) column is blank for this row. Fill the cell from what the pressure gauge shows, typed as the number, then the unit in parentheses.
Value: 0.5 (psi)
